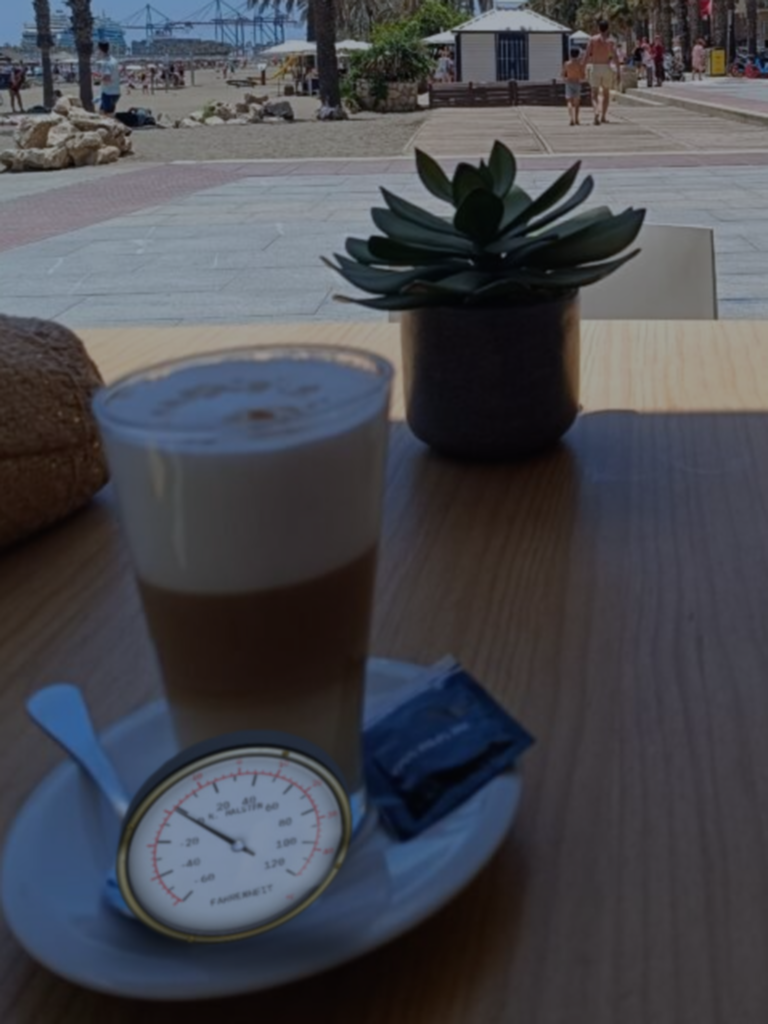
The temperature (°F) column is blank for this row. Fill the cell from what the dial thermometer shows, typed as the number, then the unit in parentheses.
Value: 0 (°F)
